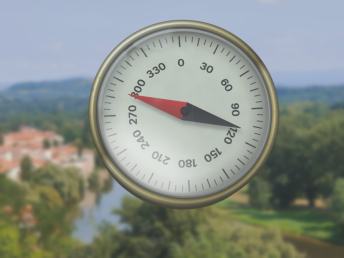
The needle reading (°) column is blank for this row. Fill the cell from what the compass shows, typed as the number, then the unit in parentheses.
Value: 290 (°)
